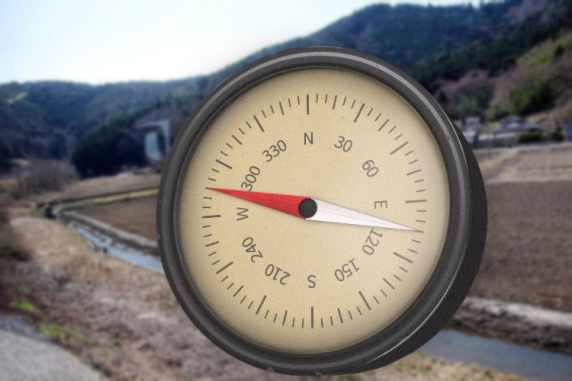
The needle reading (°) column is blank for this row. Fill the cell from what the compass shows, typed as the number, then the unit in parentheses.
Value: 285 (°)
